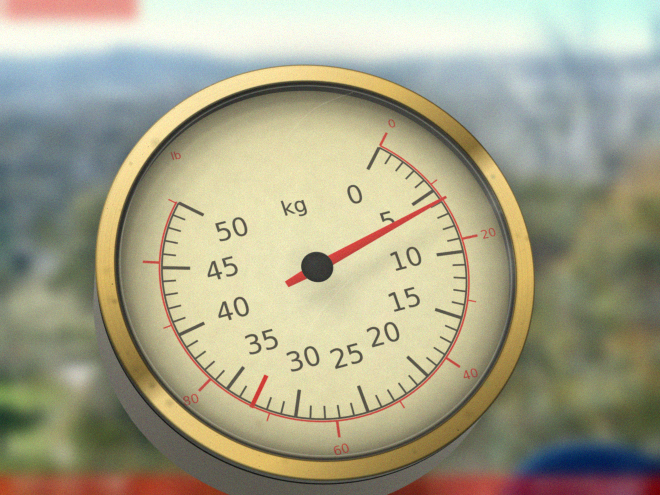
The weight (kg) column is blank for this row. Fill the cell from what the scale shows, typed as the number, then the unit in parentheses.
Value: 6 (kg)
